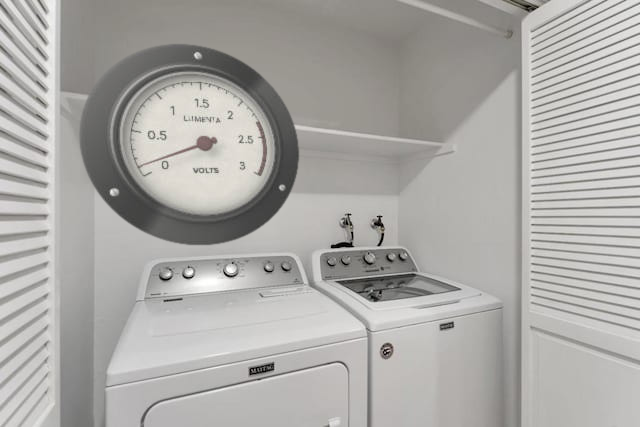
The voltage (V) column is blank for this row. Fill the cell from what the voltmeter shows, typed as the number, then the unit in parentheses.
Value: 0.1 (V)
